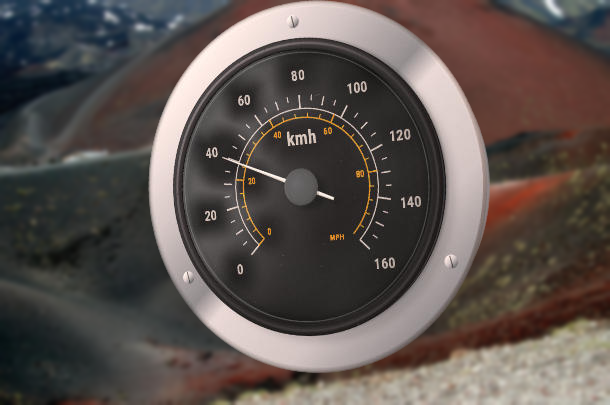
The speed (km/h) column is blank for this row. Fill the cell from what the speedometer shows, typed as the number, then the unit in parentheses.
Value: 40 (km/h)
